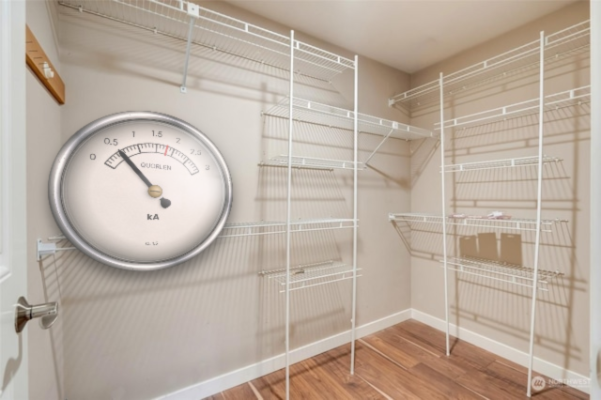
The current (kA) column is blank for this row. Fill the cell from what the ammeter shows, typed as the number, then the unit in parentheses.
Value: 0.5 (kA)
